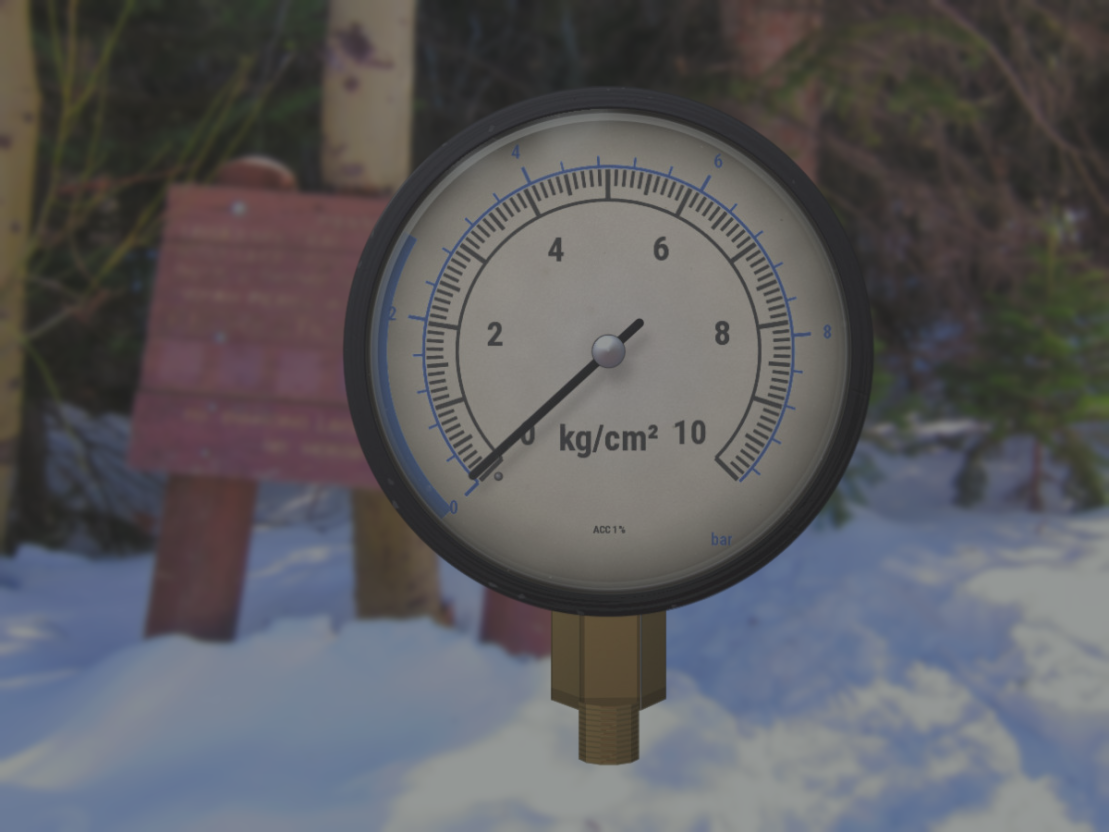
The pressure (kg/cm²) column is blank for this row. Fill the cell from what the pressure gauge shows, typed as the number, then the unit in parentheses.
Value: 0.1 (kg/cm²)
